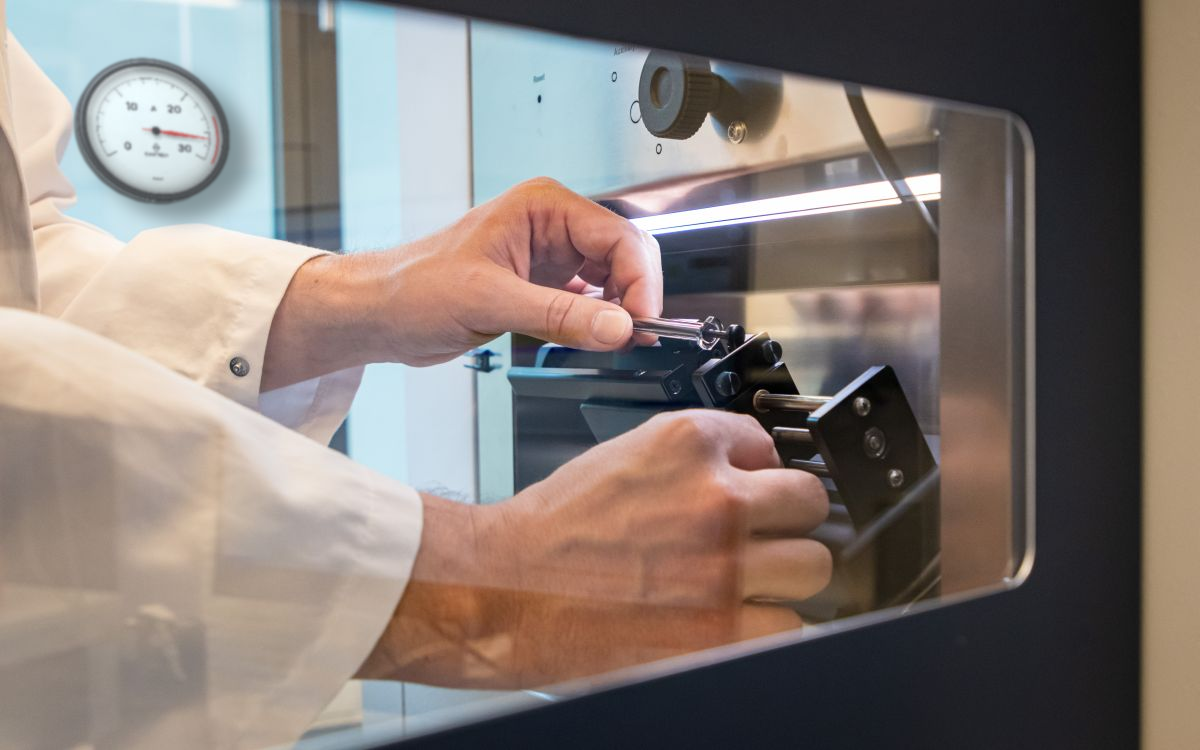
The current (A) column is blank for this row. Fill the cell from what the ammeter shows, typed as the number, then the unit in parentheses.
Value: 27 (A)
